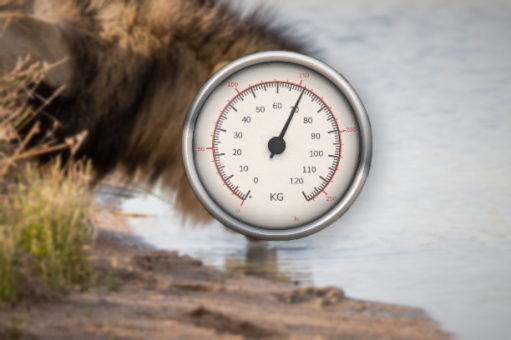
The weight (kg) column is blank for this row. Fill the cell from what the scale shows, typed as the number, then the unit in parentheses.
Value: 70 (kg)
